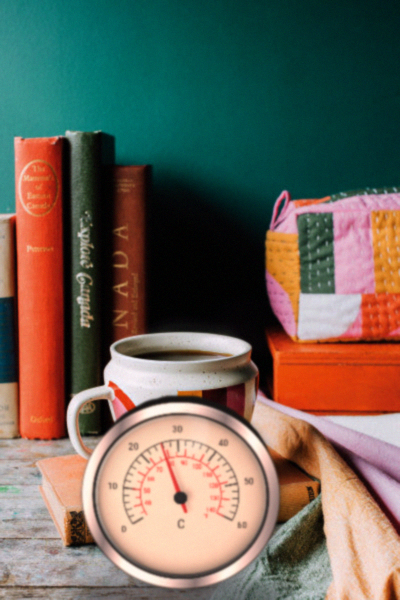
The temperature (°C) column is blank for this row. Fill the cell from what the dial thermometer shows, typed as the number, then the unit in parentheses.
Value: 26 (°C)
